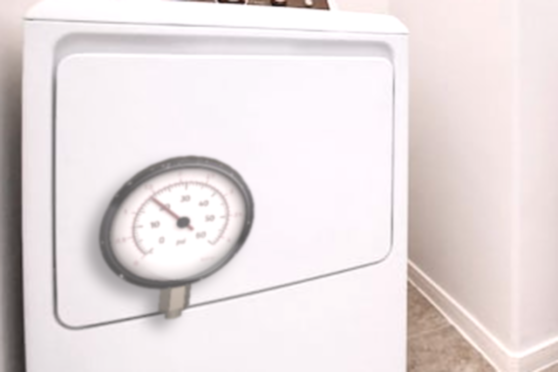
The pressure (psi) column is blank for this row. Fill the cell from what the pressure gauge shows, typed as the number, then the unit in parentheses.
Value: 20 (psi)
